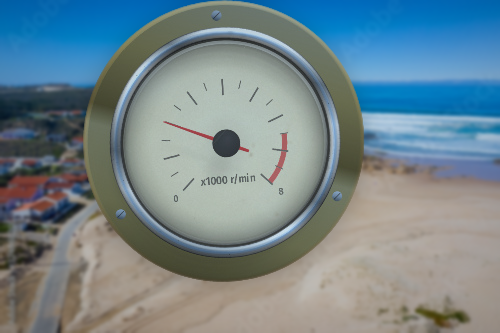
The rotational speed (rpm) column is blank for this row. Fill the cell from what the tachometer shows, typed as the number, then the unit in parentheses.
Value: 2000 (rpm)
